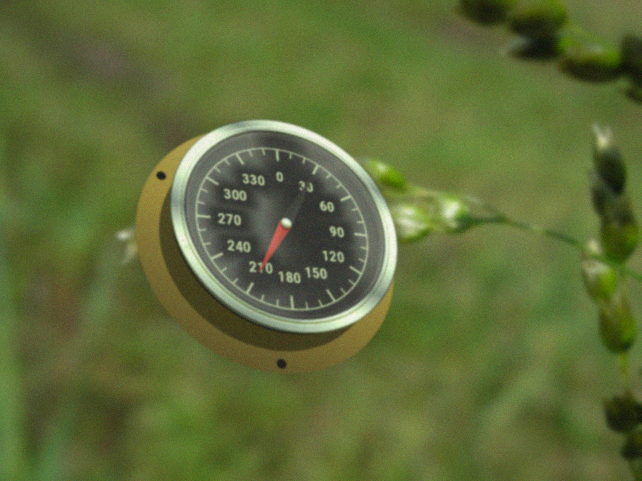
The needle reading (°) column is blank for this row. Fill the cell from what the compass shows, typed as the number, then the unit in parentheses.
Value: 210 (°)
